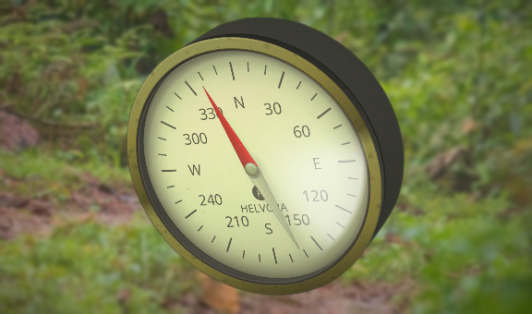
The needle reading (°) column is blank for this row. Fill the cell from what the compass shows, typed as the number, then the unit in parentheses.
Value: 340 (°)
